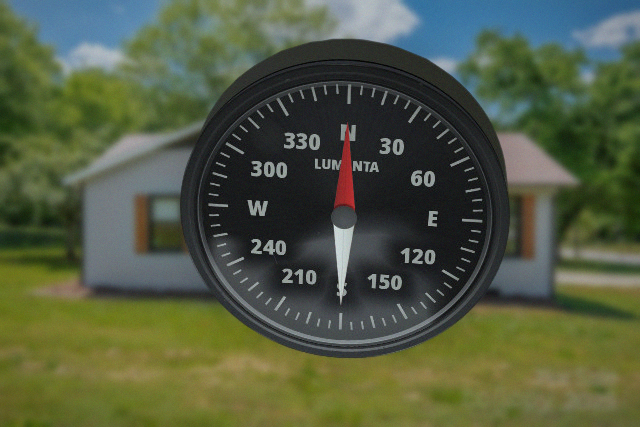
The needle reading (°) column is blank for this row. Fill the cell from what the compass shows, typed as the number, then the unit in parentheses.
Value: 0 (°)
